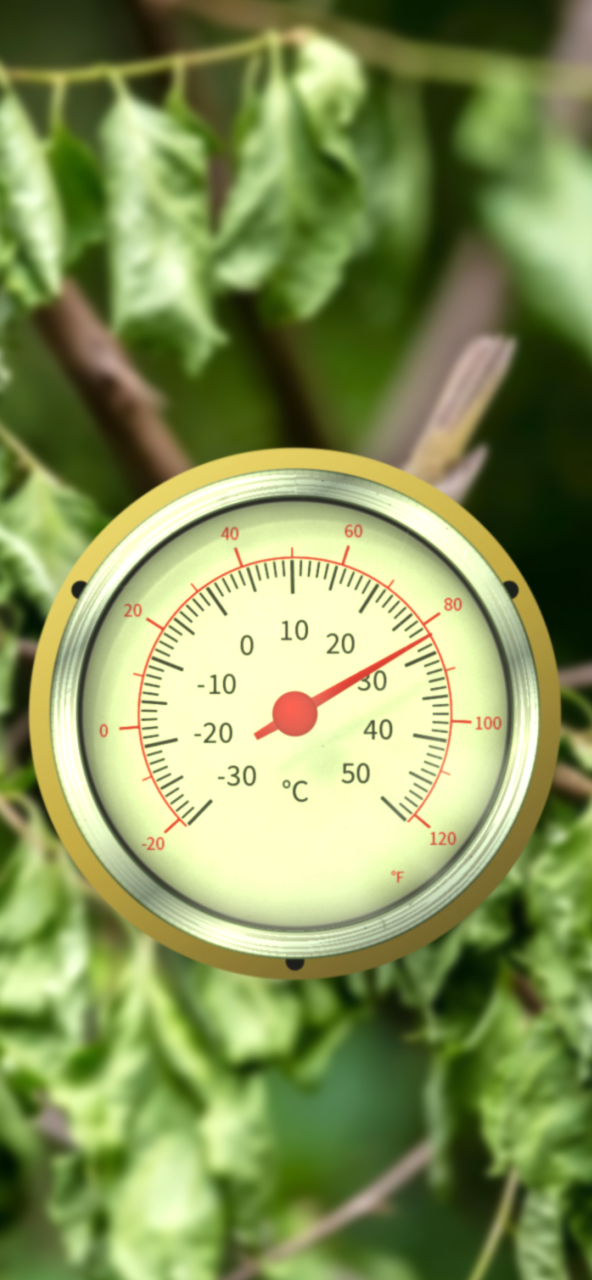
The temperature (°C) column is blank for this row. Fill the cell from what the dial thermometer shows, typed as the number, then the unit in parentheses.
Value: 28 (°C)
